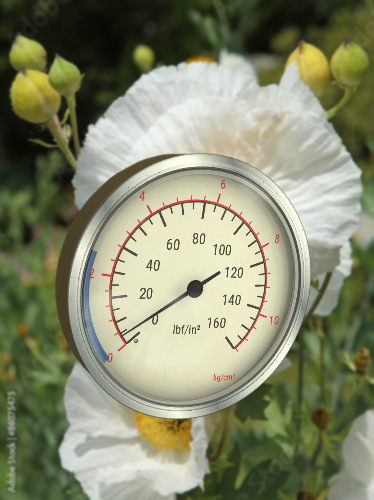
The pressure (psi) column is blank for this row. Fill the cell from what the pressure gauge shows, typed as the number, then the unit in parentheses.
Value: 5 (psi)
